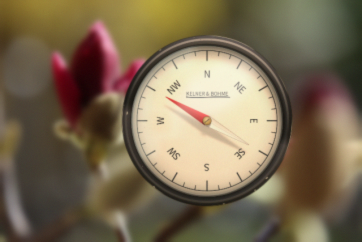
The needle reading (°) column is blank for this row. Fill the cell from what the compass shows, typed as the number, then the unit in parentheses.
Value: 300 (°)
